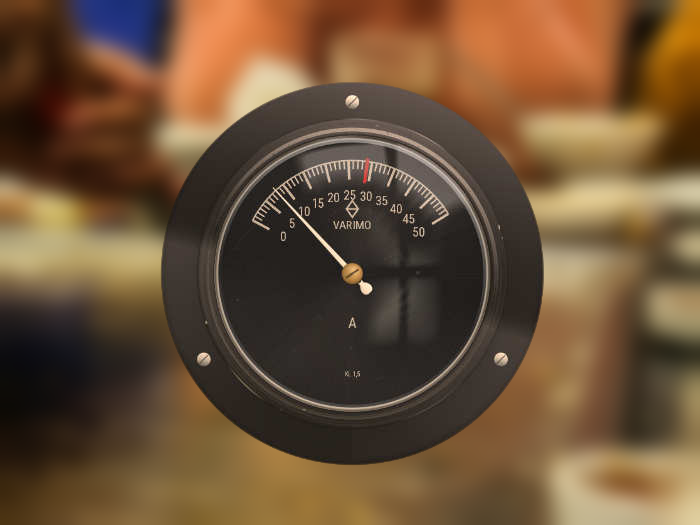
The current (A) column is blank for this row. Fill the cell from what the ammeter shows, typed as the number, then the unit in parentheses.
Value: 8 (A)
